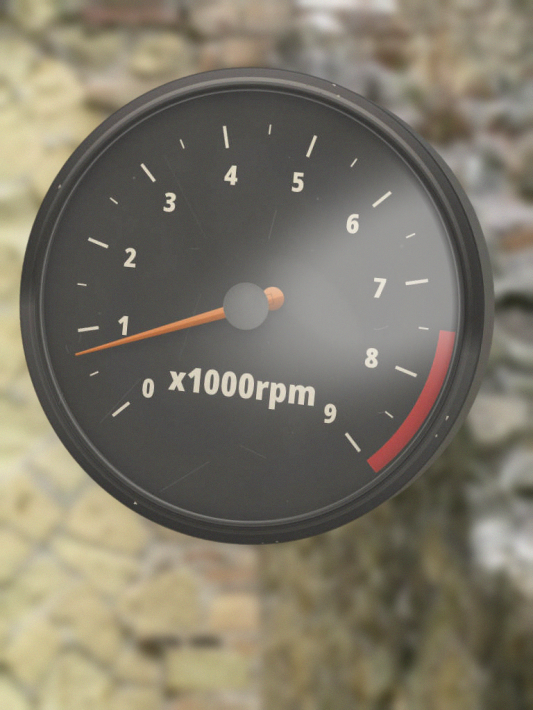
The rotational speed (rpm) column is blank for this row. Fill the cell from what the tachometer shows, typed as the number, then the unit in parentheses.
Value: 750 (rpm)
